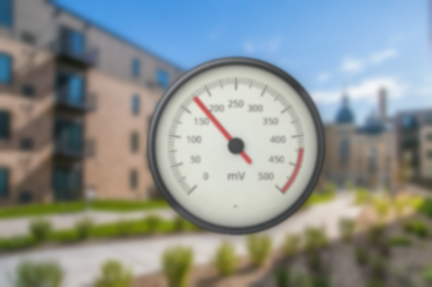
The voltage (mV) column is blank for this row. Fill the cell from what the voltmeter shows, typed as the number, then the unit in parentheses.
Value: 175 (mV)
